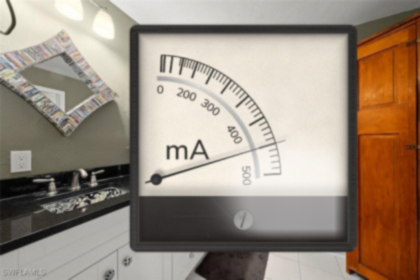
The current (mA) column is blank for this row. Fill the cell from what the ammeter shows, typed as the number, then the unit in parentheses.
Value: 450 (mA)
